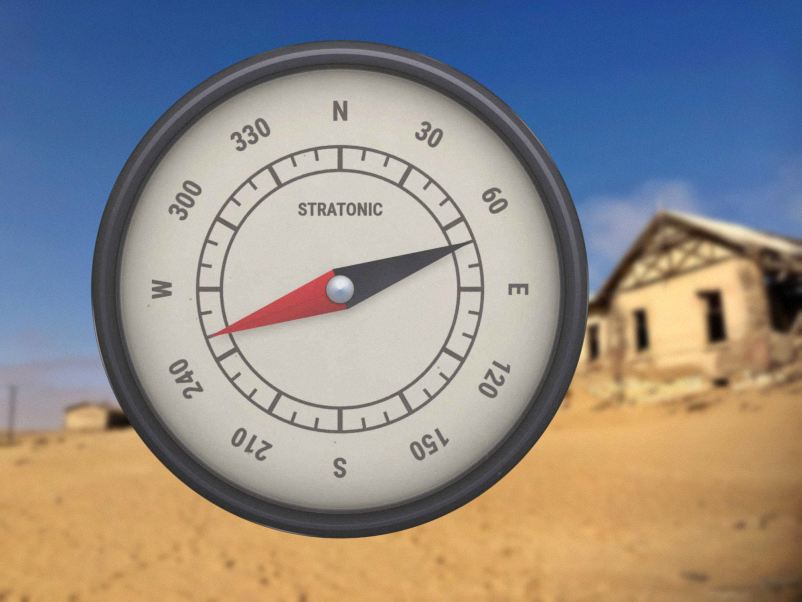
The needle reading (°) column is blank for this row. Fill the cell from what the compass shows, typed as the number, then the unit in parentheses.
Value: 250 (°)
